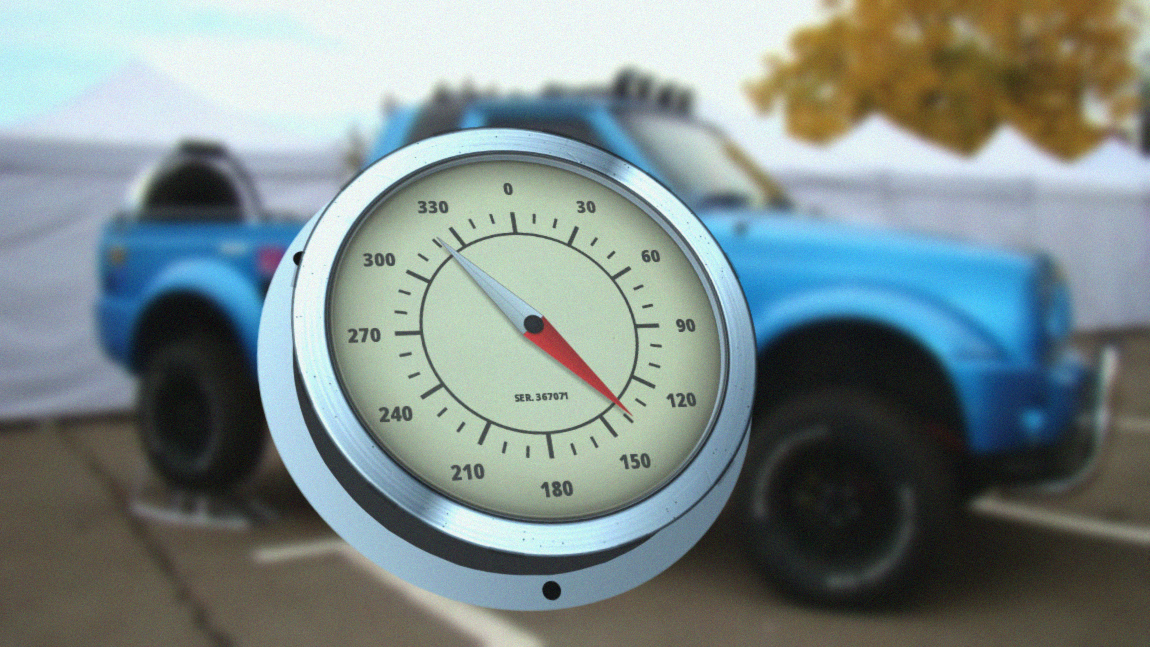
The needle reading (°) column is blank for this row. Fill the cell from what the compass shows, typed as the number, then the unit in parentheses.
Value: 140 (°)
